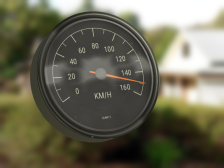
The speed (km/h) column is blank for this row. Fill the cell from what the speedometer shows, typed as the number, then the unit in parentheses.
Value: 150 (km/h)
